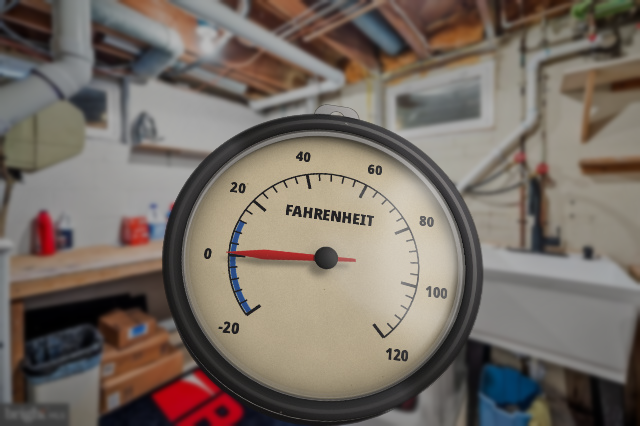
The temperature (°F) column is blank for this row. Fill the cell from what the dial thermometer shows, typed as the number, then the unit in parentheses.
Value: 0 (°F)
